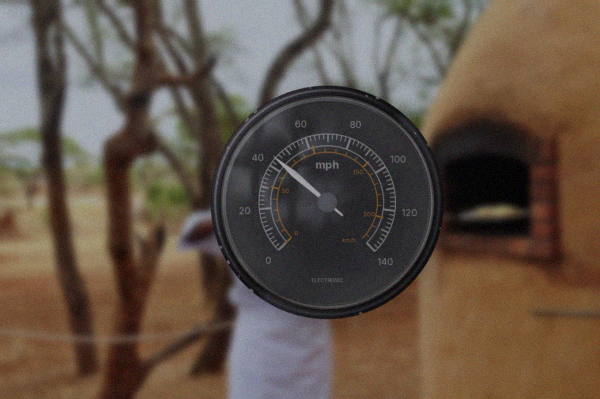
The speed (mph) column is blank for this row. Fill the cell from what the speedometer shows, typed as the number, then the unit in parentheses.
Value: 44 (mph)
